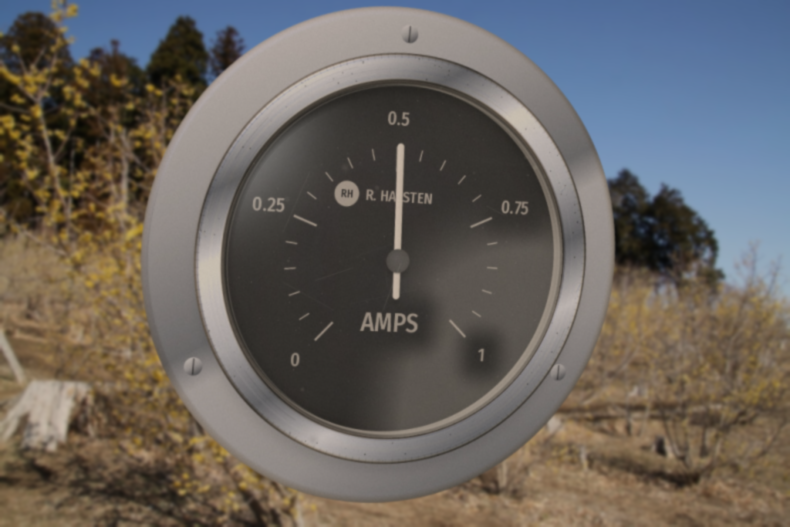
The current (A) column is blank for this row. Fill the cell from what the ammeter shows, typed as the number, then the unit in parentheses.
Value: 0.5 (A)
